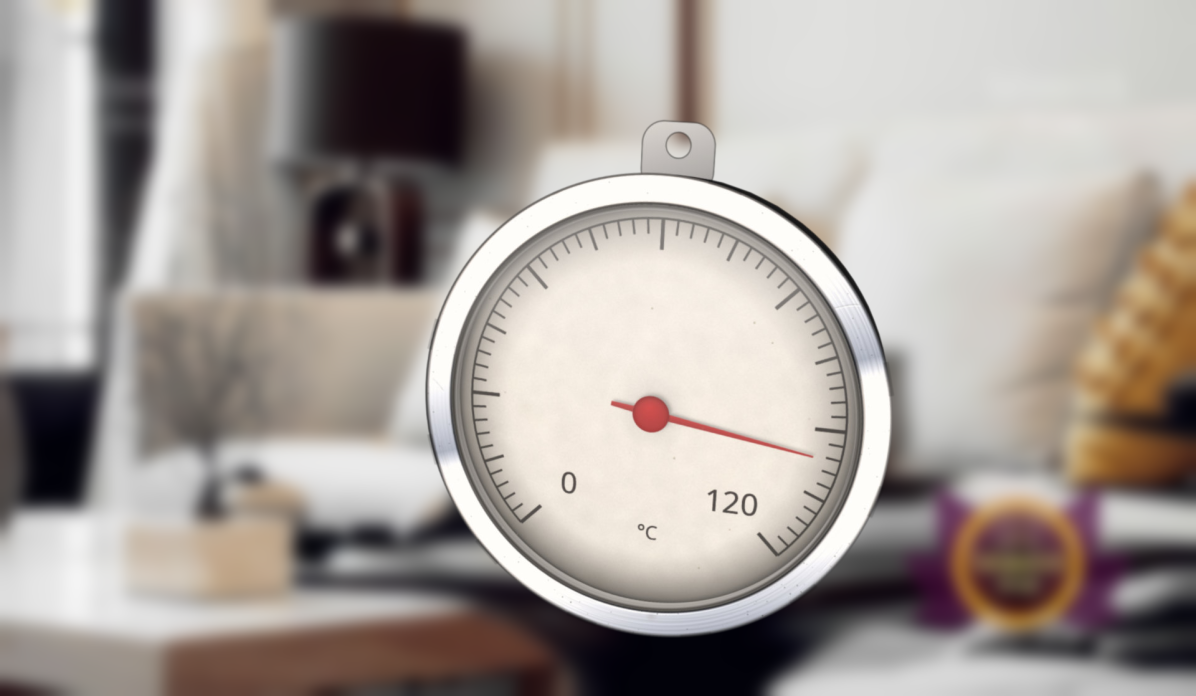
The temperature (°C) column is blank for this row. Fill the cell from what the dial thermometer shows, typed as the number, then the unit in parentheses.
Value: 104 (°C)
